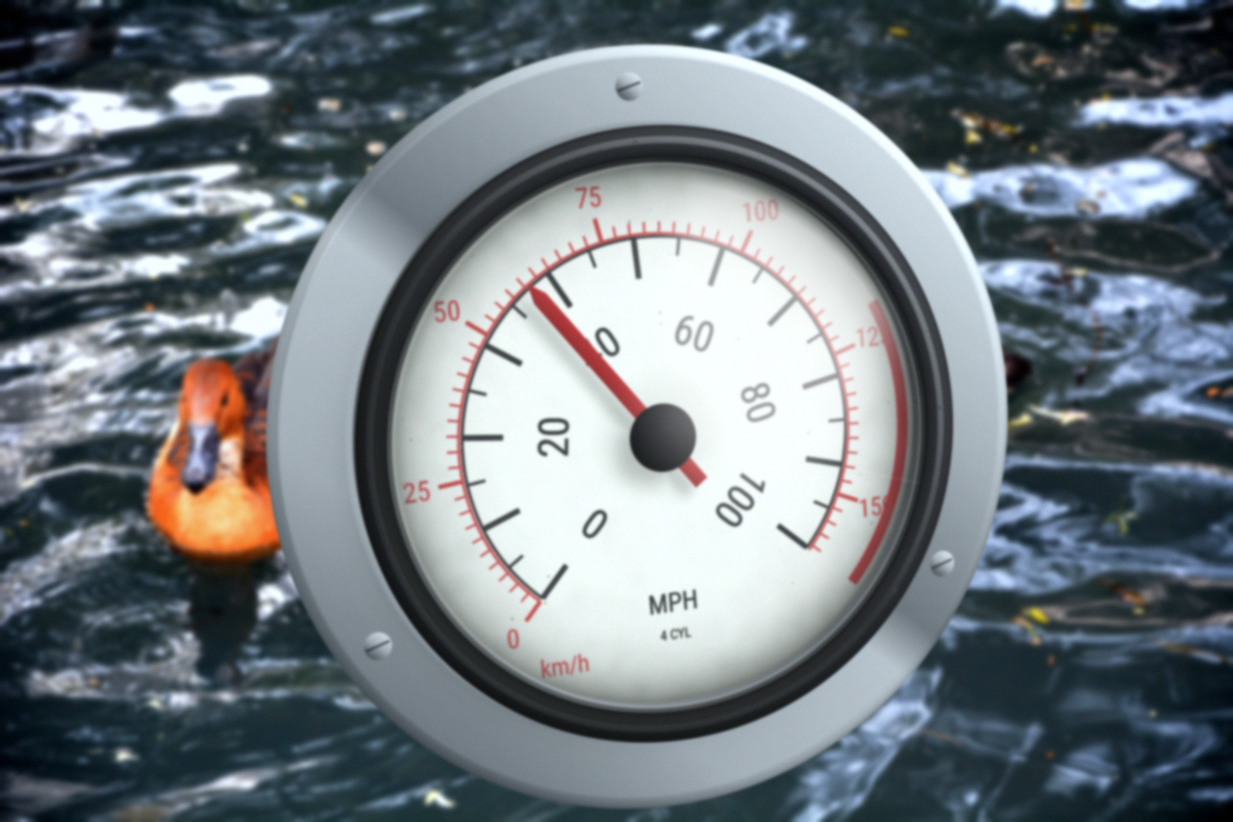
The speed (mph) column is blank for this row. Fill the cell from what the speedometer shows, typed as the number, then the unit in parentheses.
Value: 37.5 (mph)
